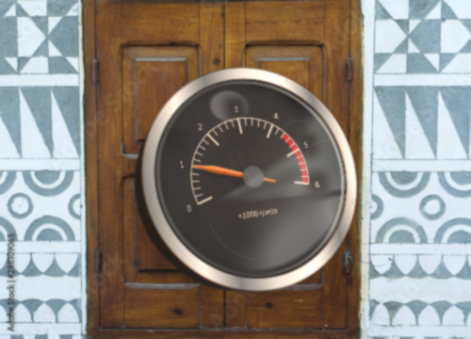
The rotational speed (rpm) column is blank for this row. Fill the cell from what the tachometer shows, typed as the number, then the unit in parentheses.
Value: 1000 (rpm)
